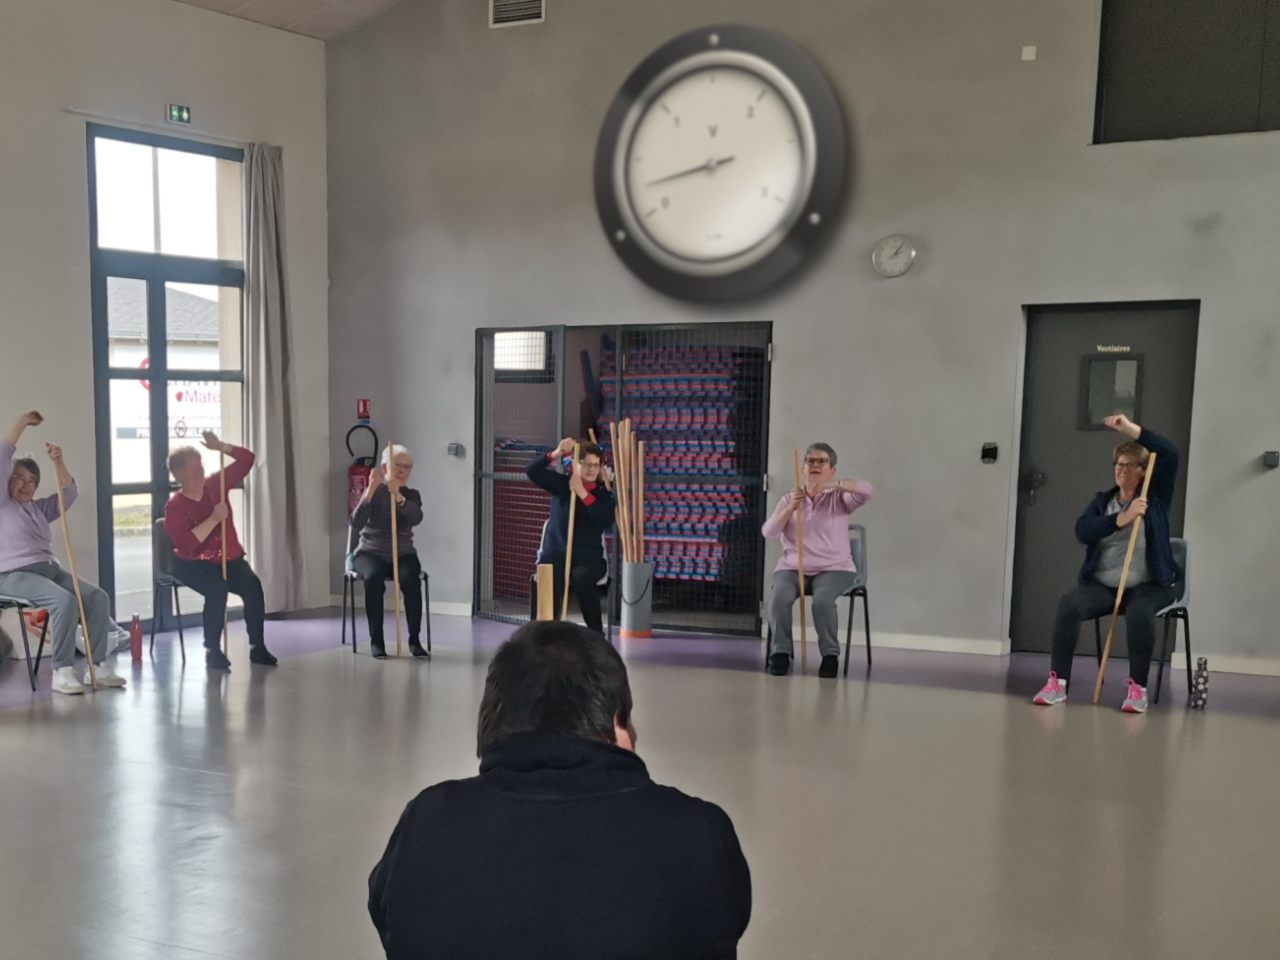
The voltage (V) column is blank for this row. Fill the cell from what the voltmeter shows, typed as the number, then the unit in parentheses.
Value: 0.25 (V)
